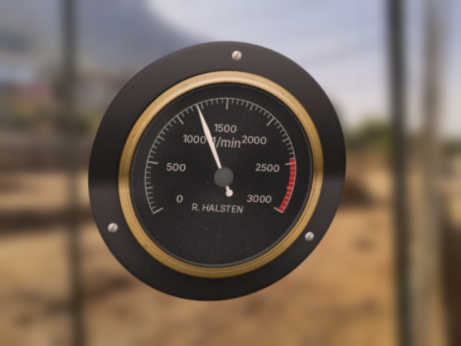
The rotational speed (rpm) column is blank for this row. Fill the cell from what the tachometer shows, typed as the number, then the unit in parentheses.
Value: 1200 (rpm)
